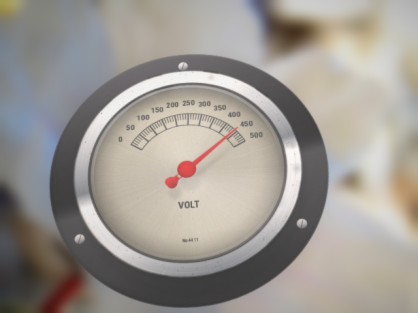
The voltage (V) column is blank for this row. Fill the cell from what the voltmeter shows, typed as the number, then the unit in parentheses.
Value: 450 (V)
